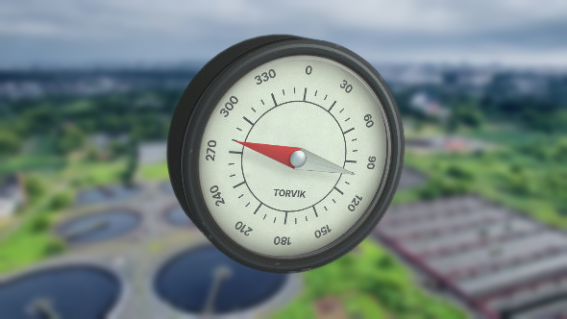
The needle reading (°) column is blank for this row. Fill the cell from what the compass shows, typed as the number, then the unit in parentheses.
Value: 280 (°)
